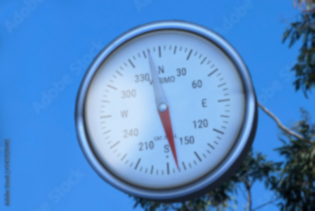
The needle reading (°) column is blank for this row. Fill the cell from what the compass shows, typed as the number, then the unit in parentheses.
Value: 170 (°)
